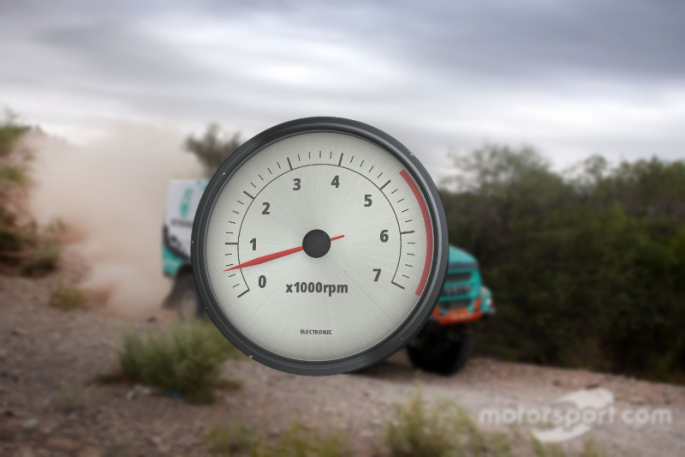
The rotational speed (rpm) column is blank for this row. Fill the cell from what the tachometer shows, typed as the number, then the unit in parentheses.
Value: 500 (rpm)
